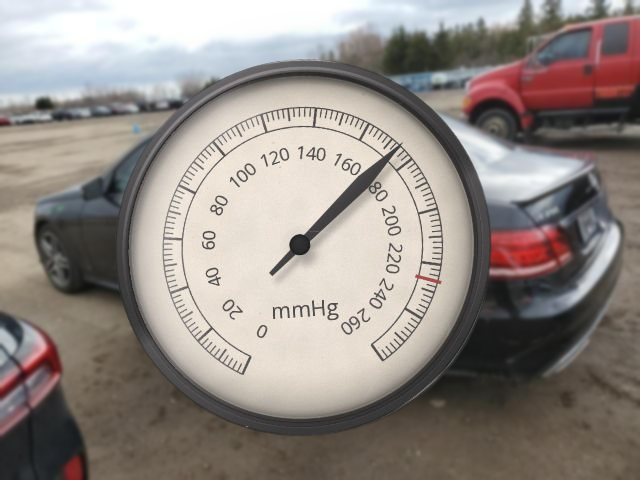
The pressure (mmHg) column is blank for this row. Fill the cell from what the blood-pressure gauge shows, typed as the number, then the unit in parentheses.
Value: 174 (mmHg)
